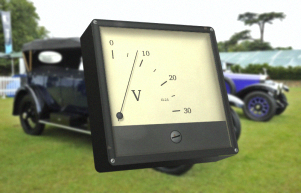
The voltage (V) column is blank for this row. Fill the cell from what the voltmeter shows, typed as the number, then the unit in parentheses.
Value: 7.5 (V)
